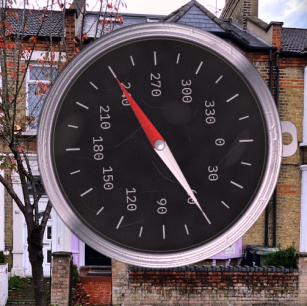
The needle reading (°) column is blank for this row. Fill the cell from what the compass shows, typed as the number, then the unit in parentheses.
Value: 240 (°)
